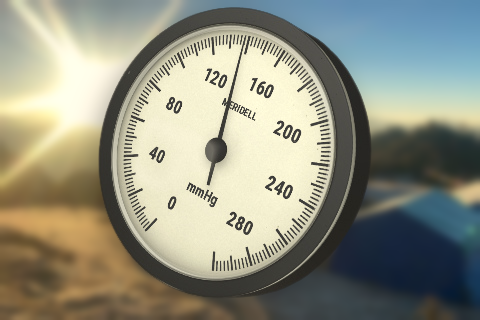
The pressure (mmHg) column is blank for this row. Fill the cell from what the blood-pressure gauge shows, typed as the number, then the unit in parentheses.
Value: 140 (mmHg)
